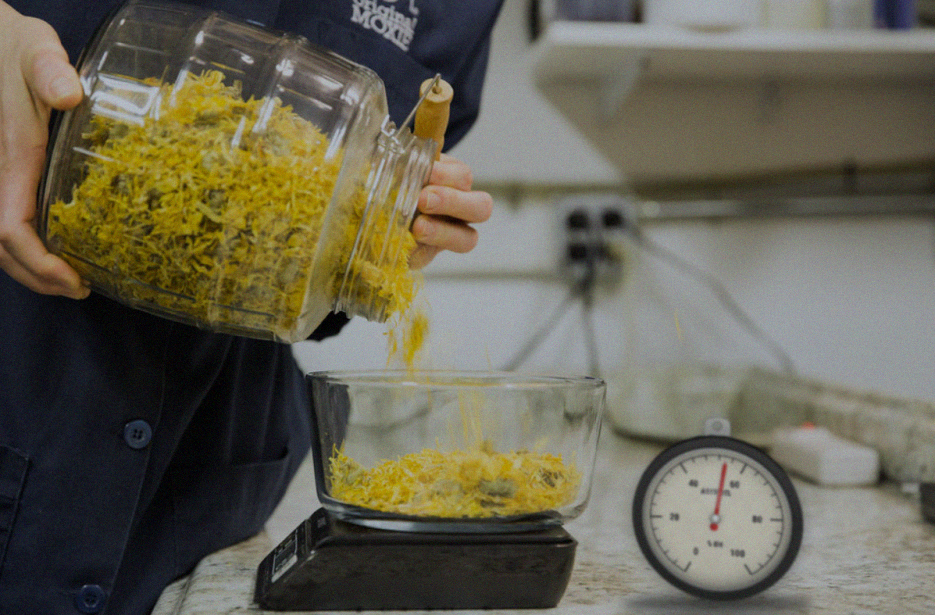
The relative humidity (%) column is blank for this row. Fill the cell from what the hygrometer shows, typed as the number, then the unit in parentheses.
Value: 54 (%)
